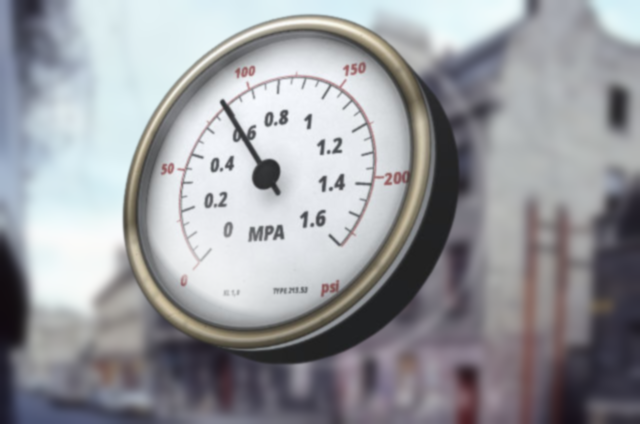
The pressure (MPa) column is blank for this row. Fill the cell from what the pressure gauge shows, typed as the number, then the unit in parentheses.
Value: 0.6 (MPa)
